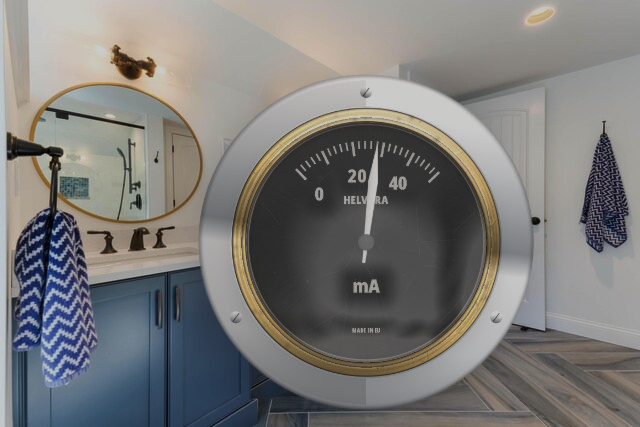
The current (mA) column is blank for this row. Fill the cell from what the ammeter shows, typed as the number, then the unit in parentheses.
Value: 28 (mA)
